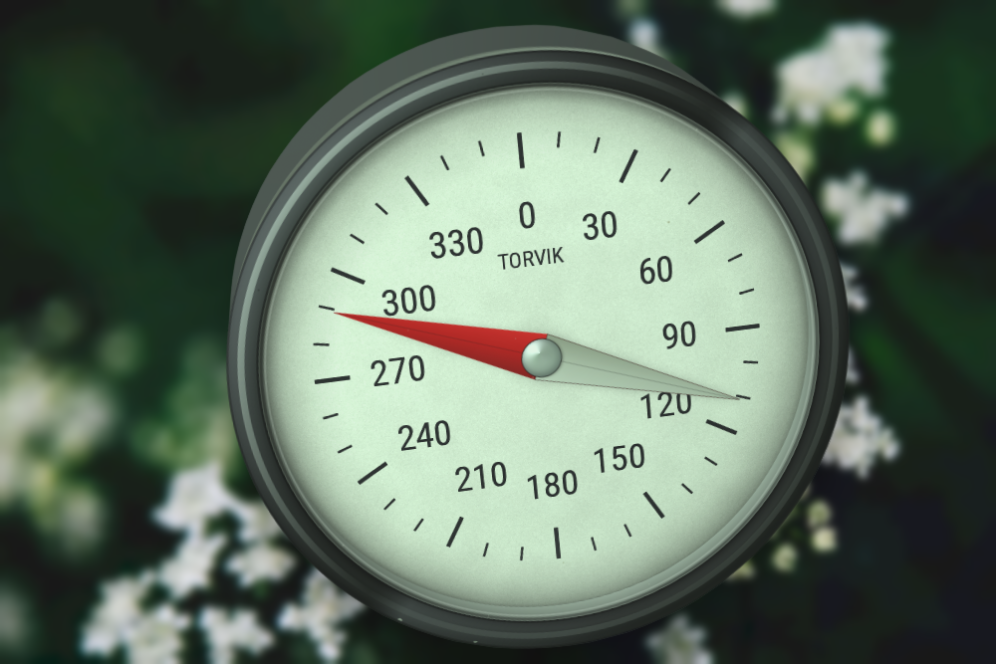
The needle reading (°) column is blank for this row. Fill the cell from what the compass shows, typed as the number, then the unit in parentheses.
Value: 290 (°)
